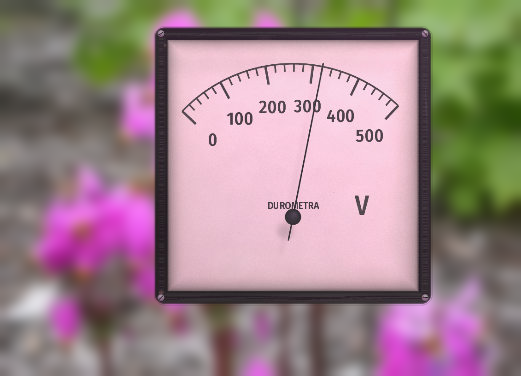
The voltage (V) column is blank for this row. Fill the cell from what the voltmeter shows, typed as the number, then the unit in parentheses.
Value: 320 (V)
